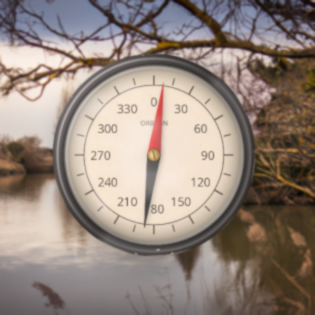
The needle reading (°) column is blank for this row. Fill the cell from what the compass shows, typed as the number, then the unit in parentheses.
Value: 7.5 (°)
